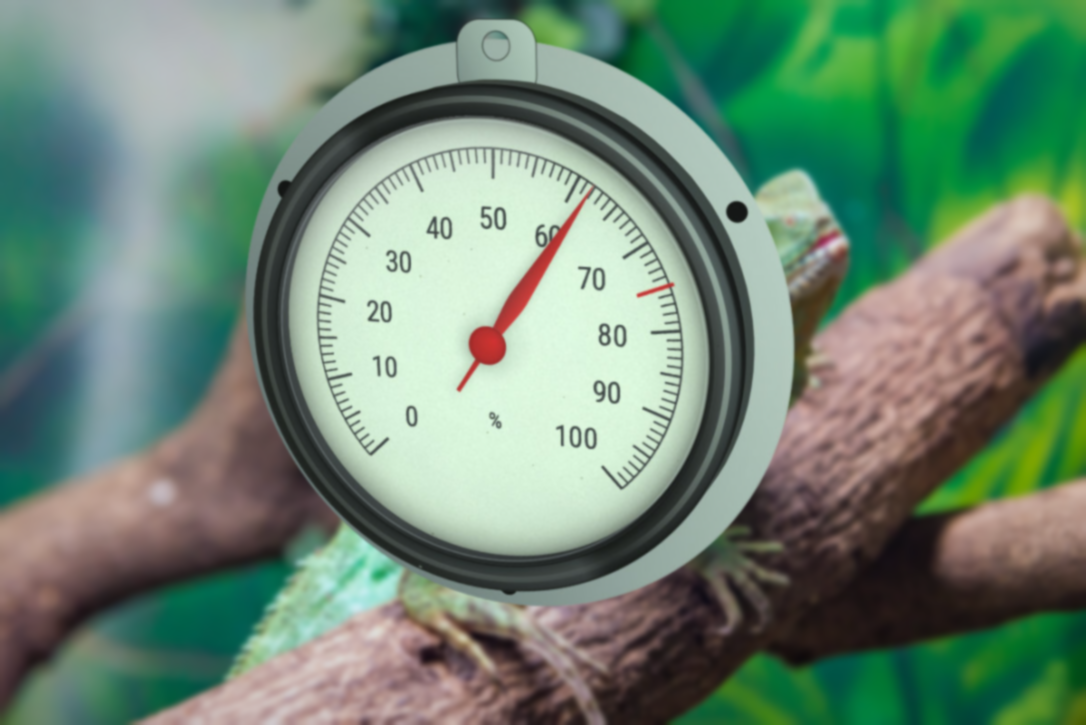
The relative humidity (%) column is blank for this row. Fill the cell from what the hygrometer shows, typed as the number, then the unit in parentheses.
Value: 62 (%)
